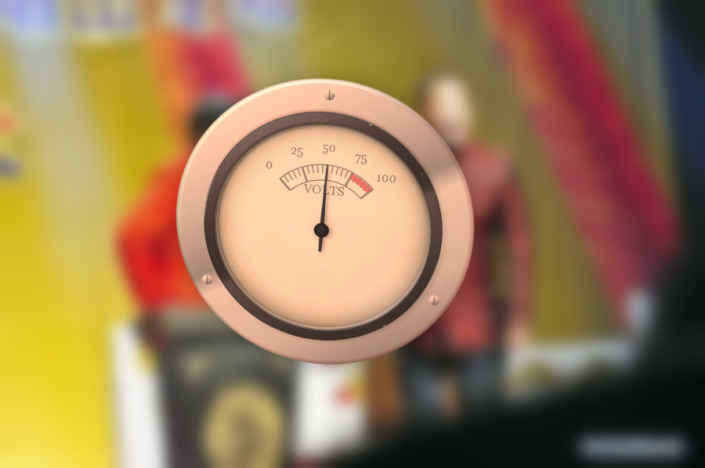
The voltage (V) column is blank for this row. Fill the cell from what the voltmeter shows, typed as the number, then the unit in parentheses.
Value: 50 (V)
